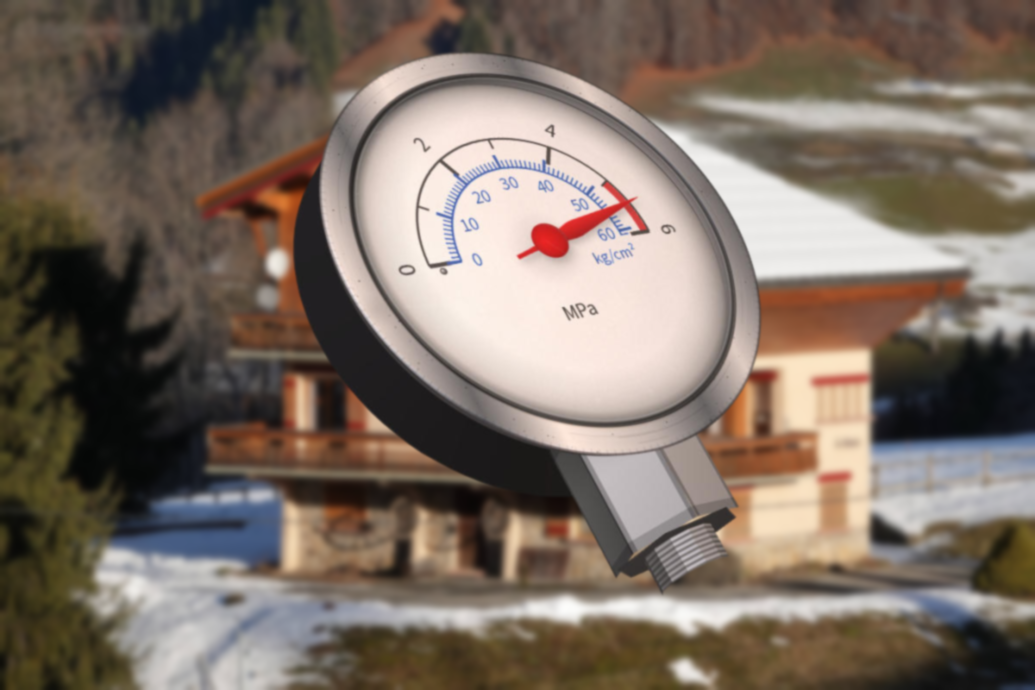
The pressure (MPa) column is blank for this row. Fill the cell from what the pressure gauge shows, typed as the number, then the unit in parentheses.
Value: 5.5 (MPa)
